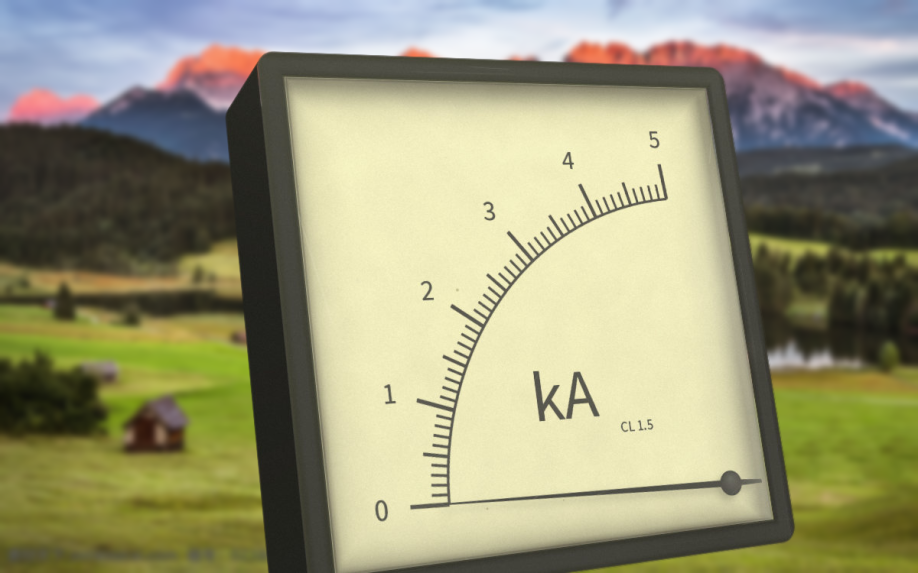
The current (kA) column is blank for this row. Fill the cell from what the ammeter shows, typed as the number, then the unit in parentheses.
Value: 0 (kA)
